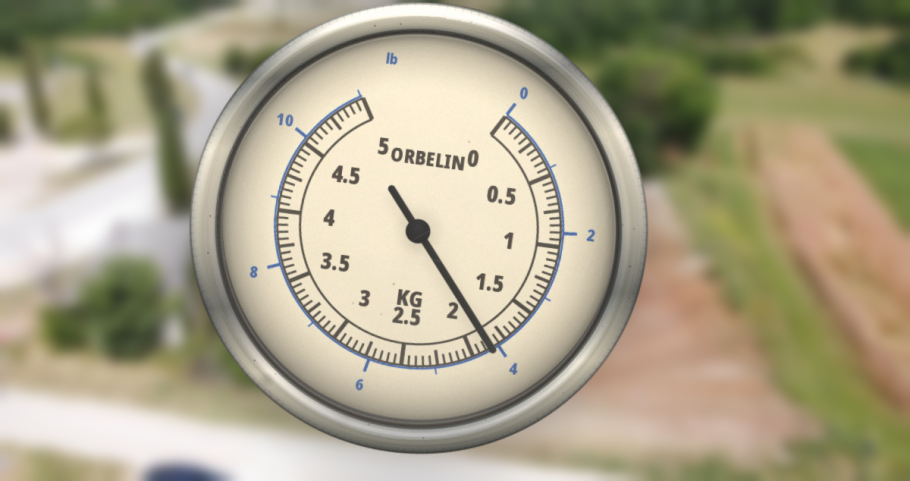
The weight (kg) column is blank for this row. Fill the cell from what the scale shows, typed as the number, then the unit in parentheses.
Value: 1.85 (kg)
